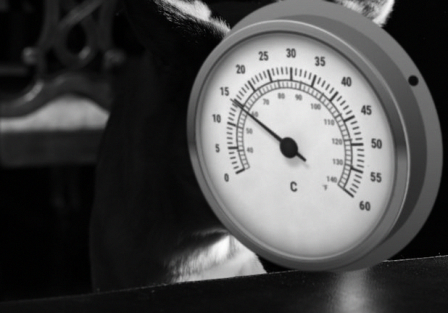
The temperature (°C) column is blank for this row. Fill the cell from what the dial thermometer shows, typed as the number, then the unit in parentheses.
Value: 15 (°C)
